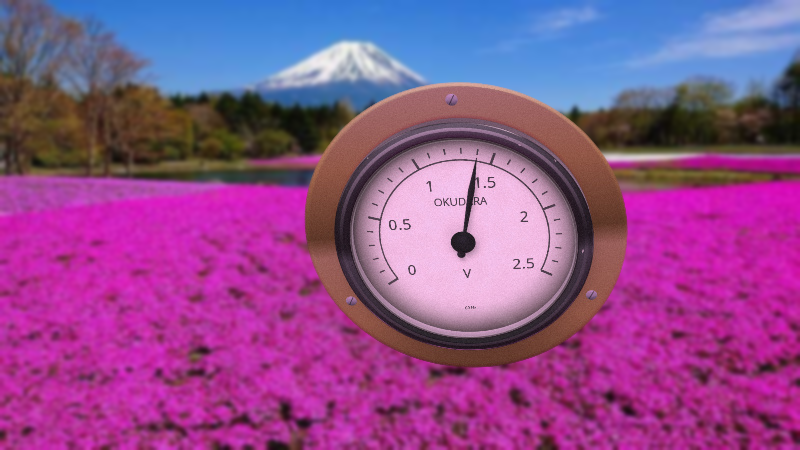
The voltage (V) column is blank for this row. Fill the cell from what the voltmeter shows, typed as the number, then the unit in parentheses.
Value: 1.4 (V)
